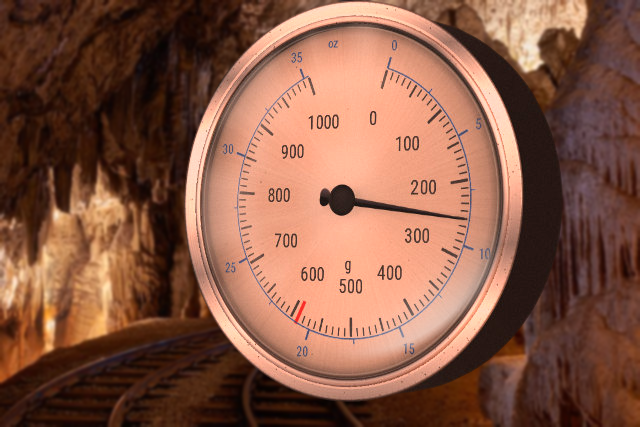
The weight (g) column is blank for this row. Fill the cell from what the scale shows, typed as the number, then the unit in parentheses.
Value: 250 (g)
